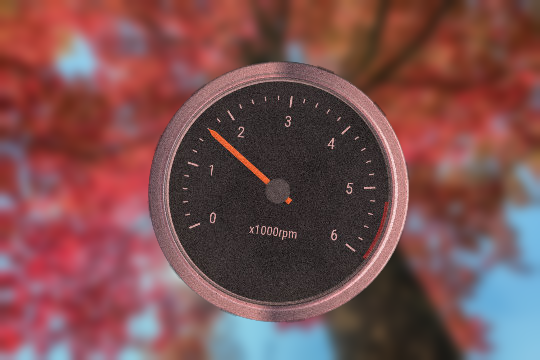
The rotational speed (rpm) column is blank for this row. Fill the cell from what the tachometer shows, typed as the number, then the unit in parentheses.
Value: 1600 (rpm)
